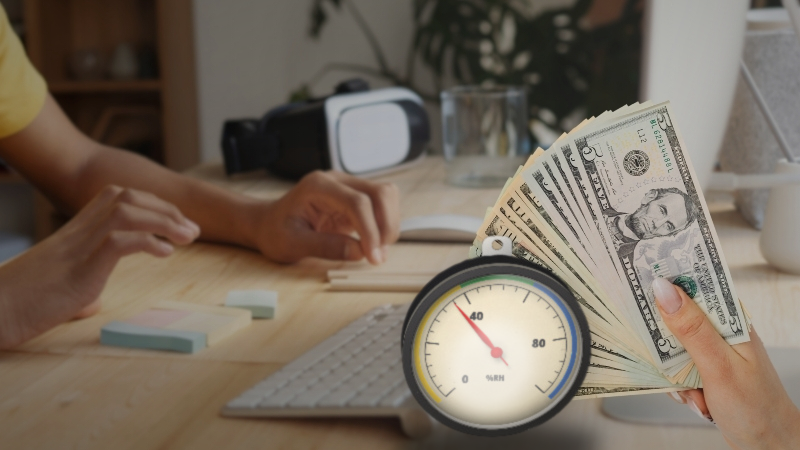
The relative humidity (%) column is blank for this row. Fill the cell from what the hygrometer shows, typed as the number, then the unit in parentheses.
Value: 36 (%)
